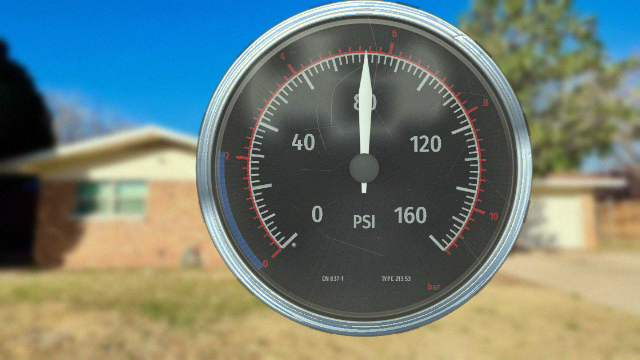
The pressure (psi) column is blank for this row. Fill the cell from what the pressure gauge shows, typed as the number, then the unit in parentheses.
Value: 80 (psi)
